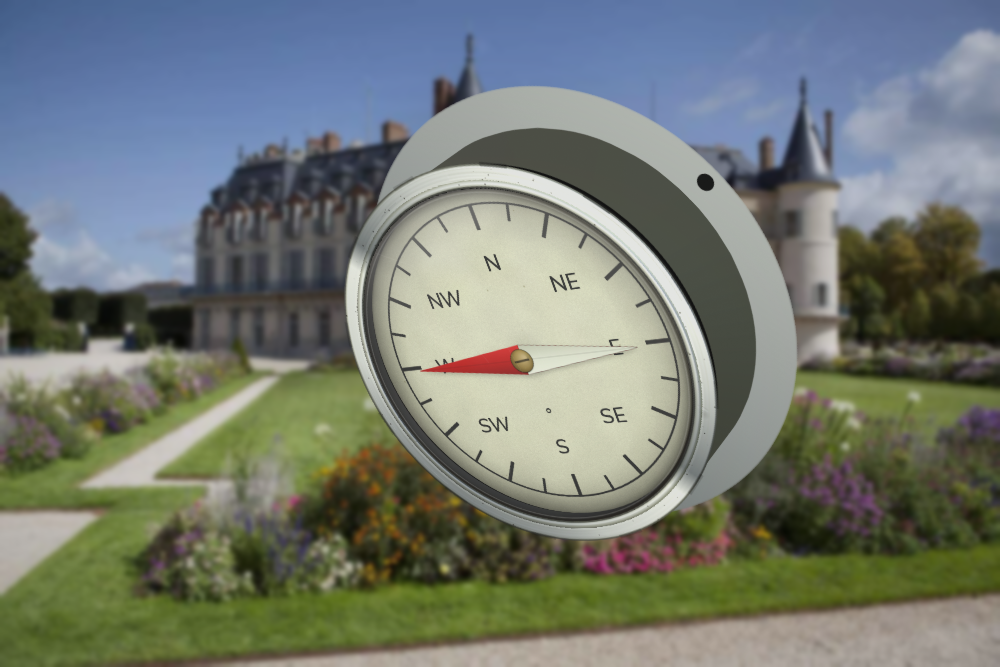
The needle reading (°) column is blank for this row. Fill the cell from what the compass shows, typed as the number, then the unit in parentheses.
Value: 270 (°)
